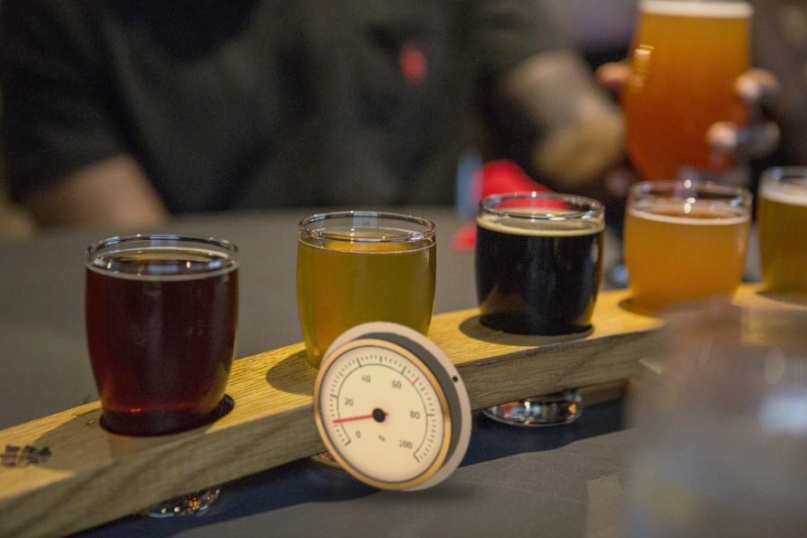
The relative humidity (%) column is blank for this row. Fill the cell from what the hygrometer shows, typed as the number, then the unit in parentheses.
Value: 10 (%)
